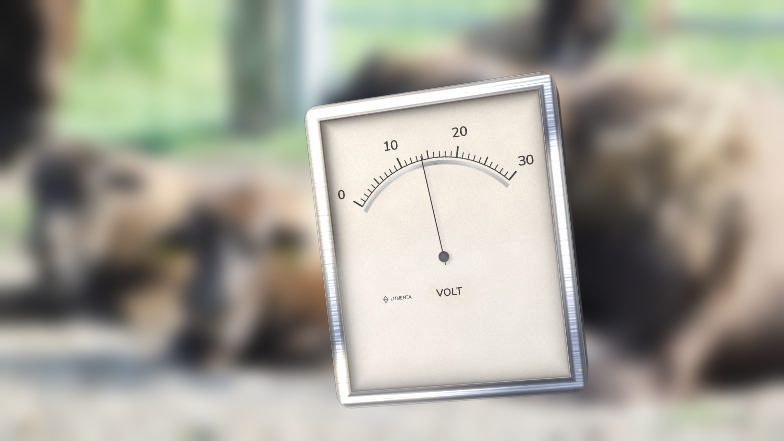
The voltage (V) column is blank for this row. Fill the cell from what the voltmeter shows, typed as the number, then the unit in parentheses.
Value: 14 (V)
